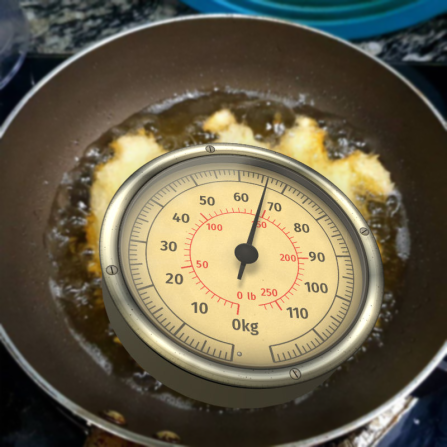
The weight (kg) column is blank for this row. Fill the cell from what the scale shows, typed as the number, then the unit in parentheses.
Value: 66 (kg)
